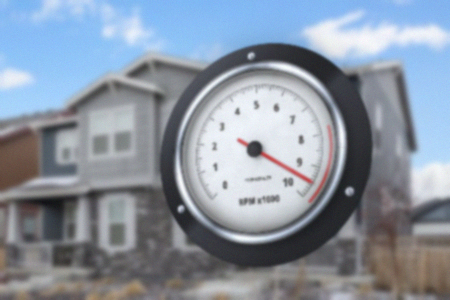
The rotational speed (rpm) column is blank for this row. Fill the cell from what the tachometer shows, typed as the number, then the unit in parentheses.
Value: 9500 (rpm)
